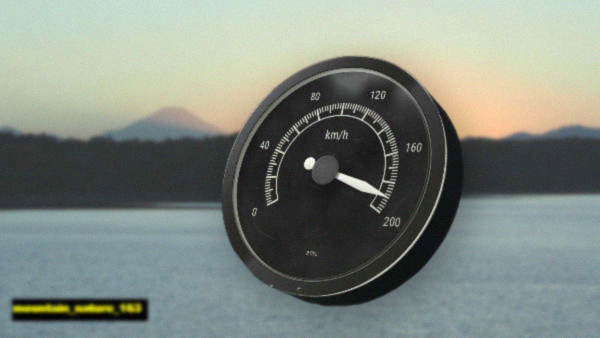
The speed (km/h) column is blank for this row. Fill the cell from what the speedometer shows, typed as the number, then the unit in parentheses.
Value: 190 (km/h)
